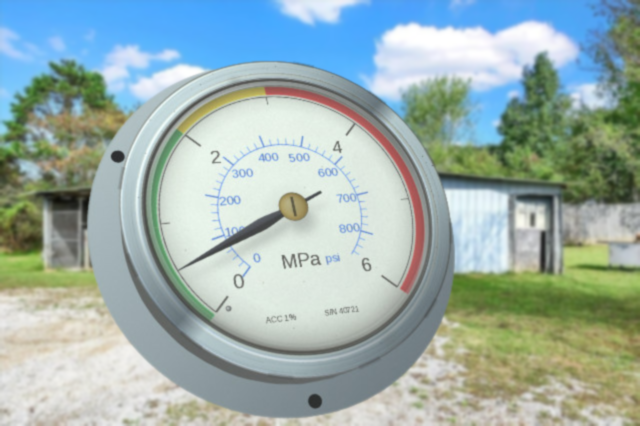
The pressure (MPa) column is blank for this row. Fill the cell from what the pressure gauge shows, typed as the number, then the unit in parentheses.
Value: 0.5 (MPa)
